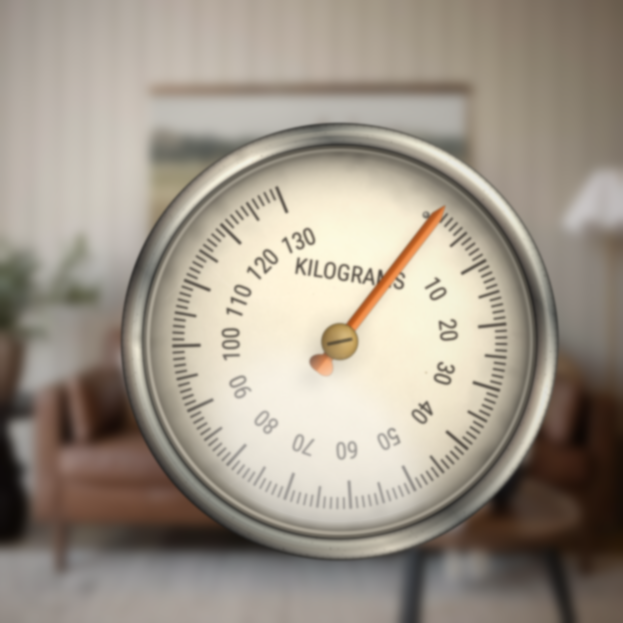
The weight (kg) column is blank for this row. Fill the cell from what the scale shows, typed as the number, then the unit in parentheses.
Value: 0 (kg)
